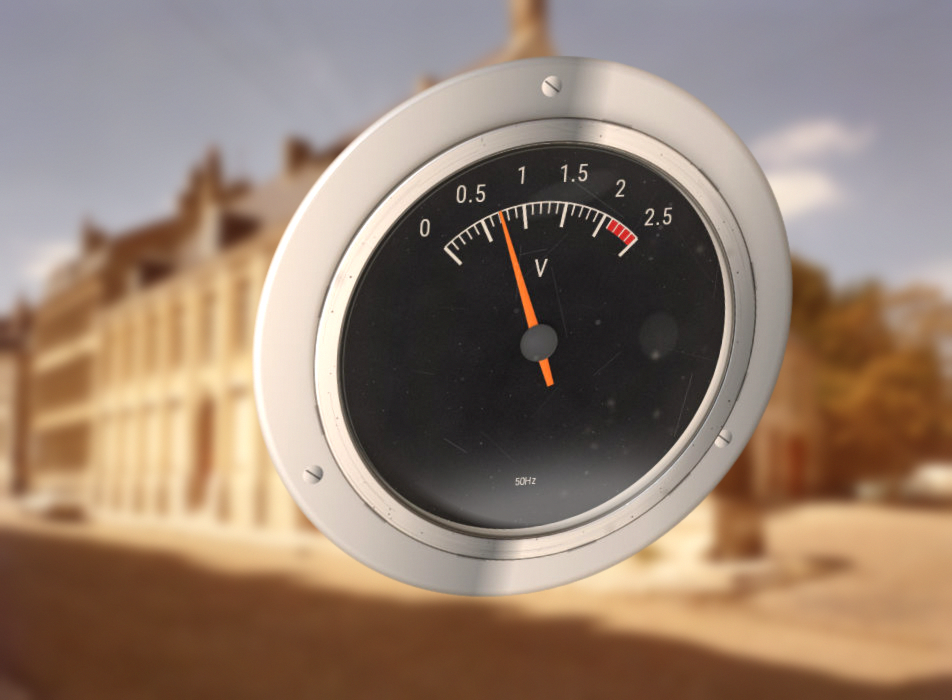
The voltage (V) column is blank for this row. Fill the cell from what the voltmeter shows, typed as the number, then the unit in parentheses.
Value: 0.7 (V)
